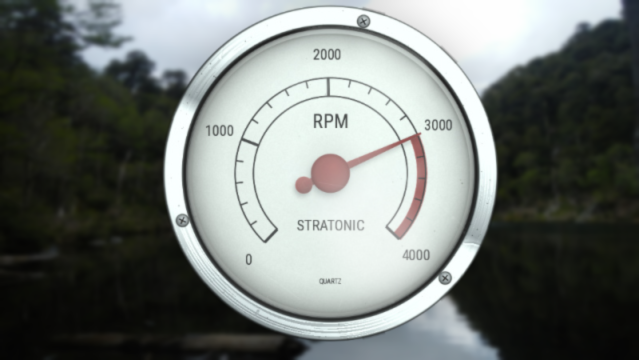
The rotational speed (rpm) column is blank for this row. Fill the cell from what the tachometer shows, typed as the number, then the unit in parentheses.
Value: 3000 (rpm)
